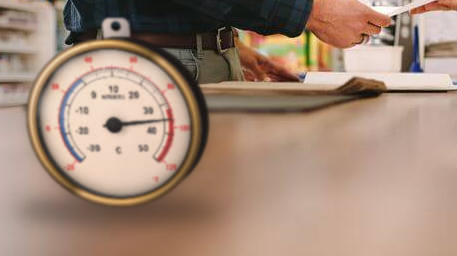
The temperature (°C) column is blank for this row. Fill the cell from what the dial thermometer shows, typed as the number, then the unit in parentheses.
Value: 35 (°C)
